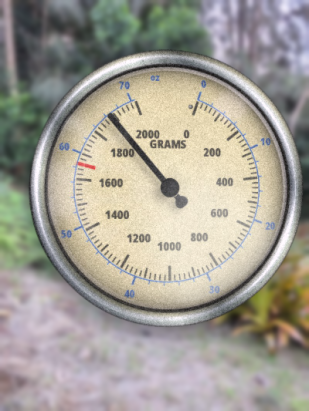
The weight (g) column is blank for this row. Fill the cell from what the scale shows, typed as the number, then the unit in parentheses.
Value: 1880 (g)
